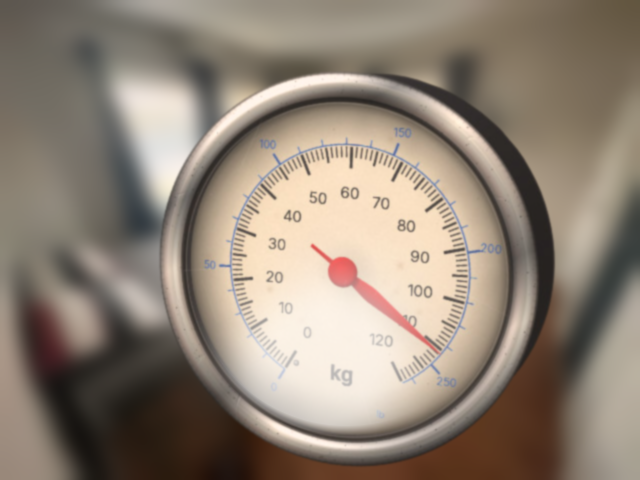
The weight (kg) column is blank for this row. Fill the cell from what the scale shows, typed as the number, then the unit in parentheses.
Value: 110 (kg)
